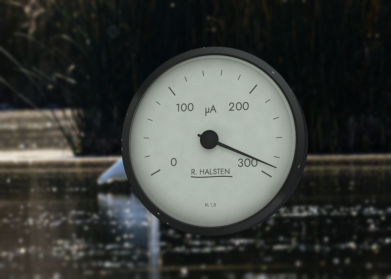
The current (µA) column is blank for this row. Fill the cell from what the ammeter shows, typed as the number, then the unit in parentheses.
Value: 290 (µA)
